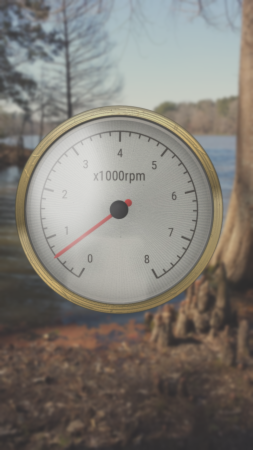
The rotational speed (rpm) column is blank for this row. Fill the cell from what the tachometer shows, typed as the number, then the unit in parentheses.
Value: 600 (rpm)
